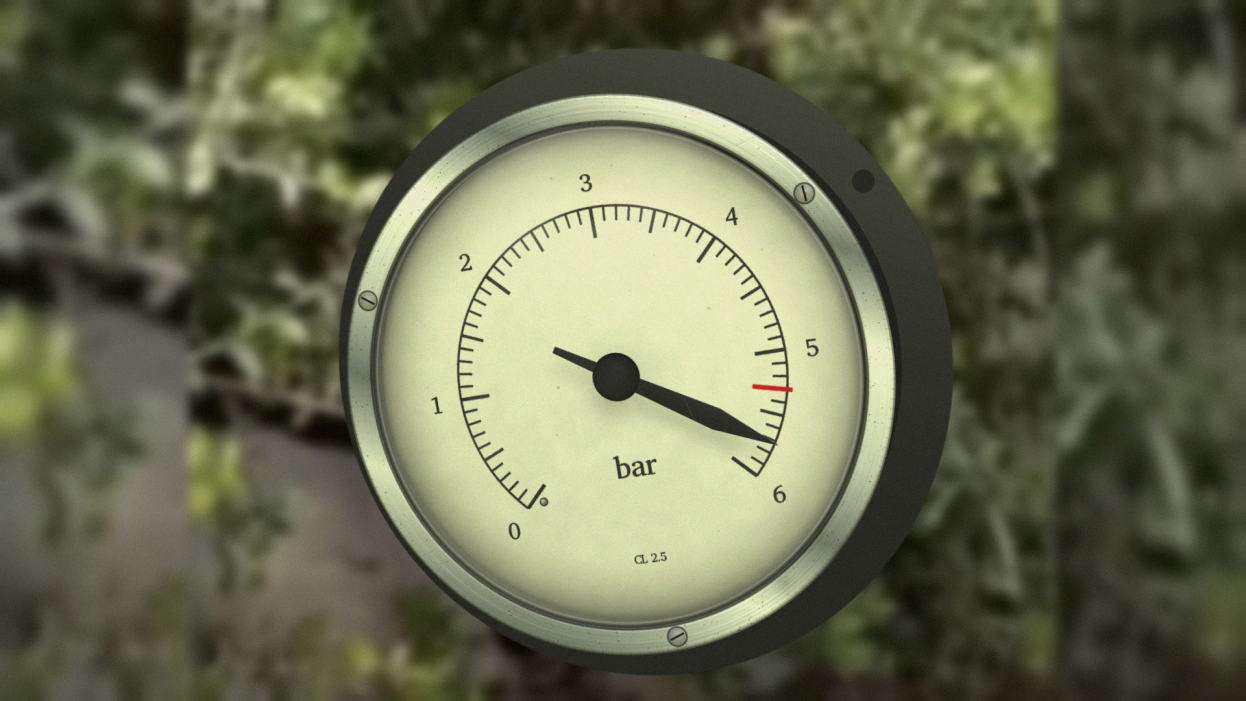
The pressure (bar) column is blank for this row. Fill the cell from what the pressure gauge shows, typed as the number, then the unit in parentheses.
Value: 5.7 (bar)
